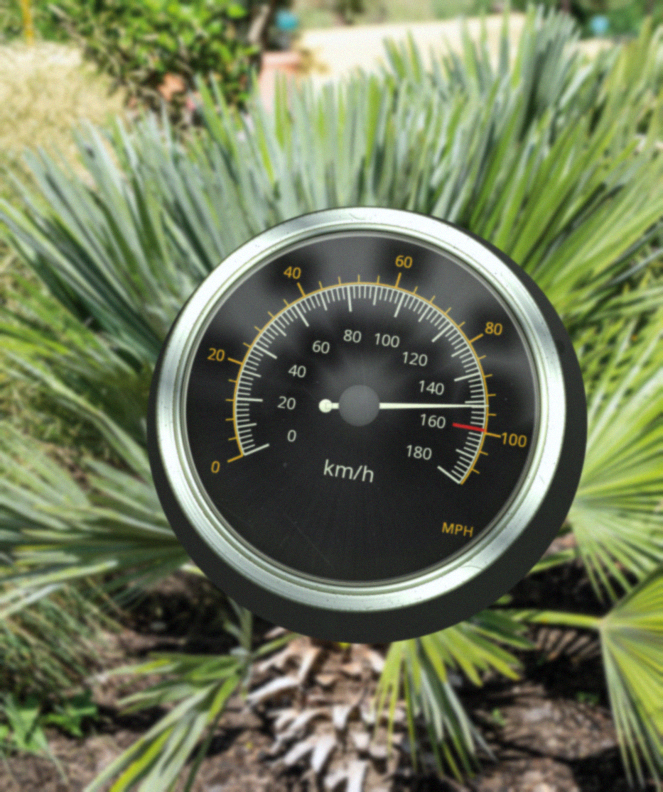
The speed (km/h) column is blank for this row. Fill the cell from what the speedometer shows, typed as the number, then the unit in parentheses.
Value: 152 (km/h)
